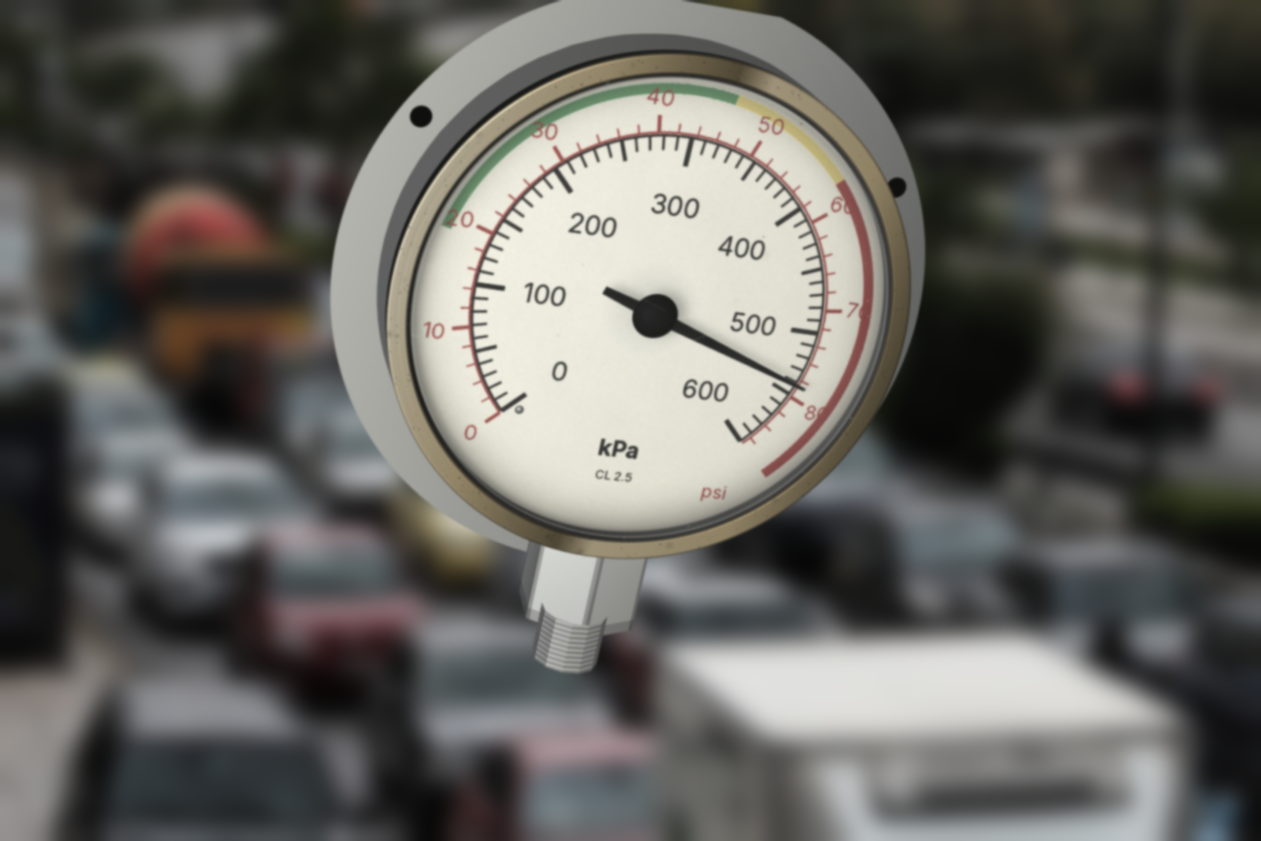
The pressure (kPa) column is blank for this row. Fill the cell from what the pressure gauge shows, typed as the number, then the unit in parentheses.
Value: 540 (kPa)
